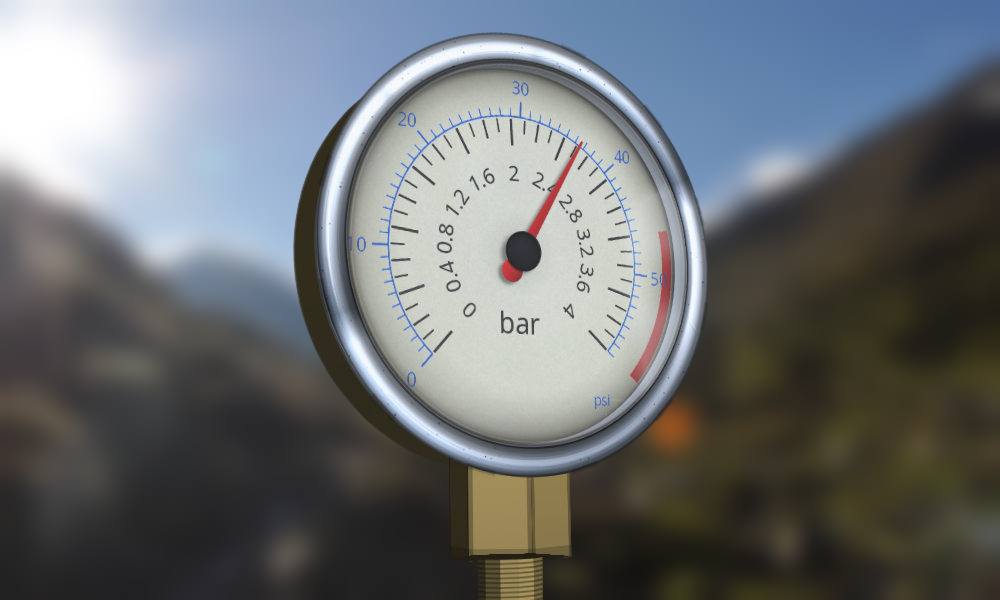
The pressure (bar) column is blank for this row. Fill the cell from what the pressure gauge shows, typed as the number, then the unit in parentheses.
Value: 2.5 (bar)
